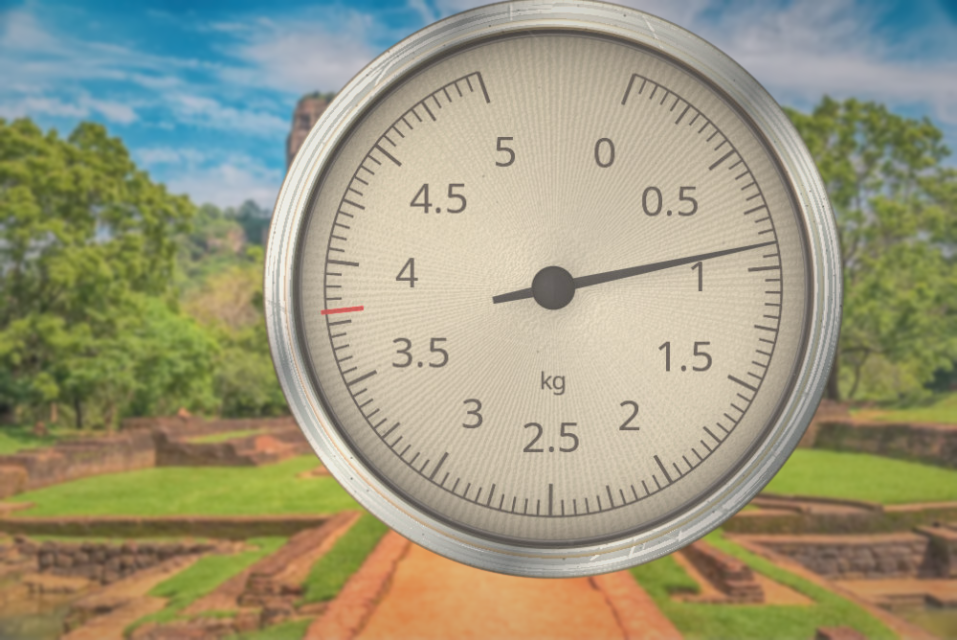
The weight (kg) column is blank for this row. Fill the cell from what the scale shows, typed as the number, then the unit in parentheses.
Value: 0.9 (kg)
